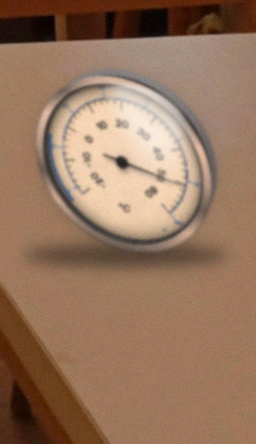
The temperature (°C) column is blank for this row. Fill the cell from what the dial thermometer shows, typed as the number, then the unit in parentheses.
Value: 50 (°C)
